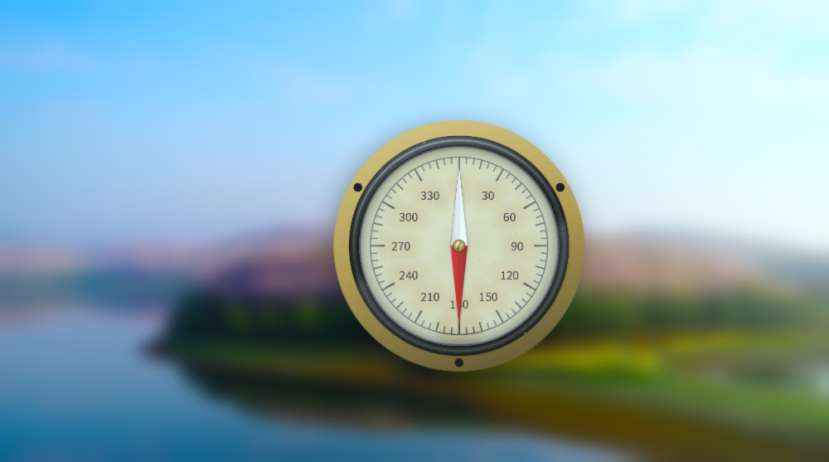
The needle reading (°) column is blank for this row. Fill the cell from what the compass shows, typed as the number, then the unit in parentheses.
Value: 180 (°)
